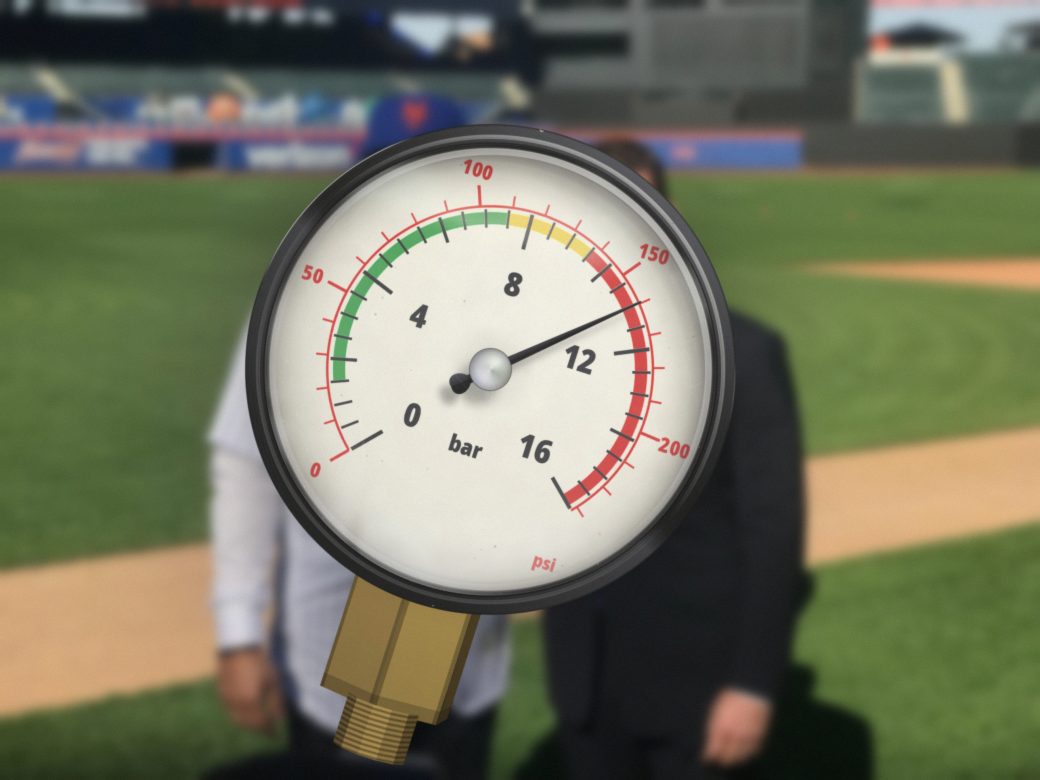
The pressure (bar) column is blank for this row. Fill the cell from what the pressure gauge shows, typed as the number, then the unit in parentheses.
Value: 11 (bar)
